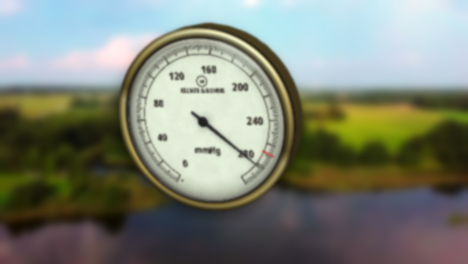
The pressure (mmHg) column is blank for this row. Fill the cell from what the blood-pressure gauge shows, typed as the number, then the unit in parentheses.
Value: 280 (mmHg)
